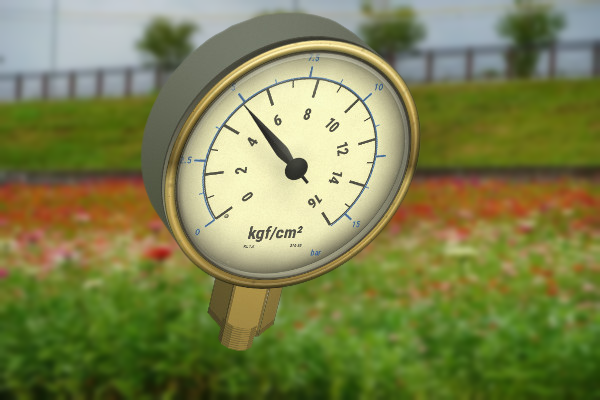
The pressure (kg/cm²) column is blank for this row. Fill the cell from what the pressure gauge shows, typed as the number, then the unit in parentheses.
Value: 5 (kg/cm²)
